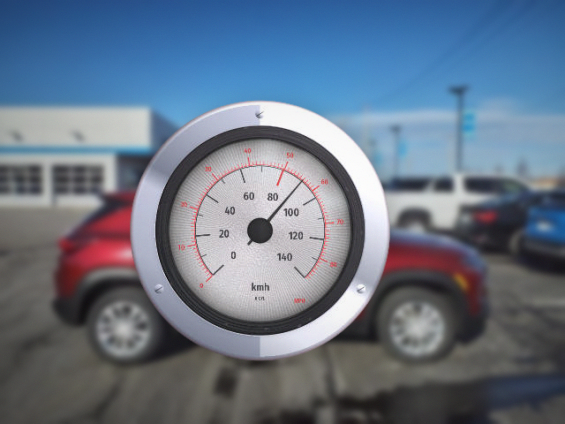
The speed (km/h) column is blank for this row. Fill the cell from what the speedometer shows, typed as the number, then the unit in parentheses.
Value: 90 (km/h)
